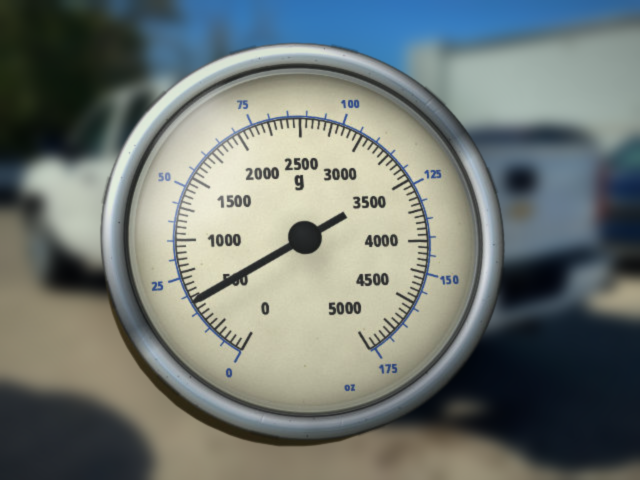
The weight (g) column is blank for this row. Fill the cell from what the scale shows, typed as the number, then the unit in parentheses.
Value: 500 (g)
